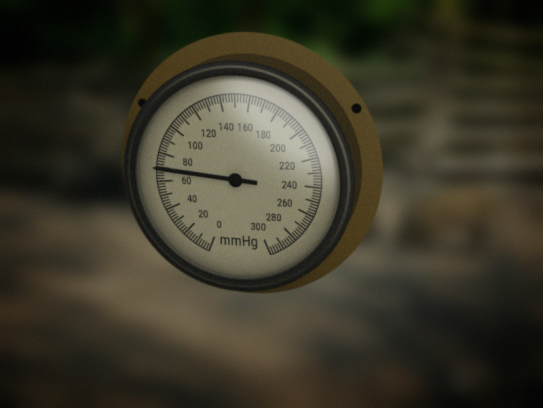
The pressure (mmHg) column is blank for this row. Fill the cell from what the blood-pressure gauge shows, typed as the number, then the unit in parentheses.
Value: 70 (mmHg)
